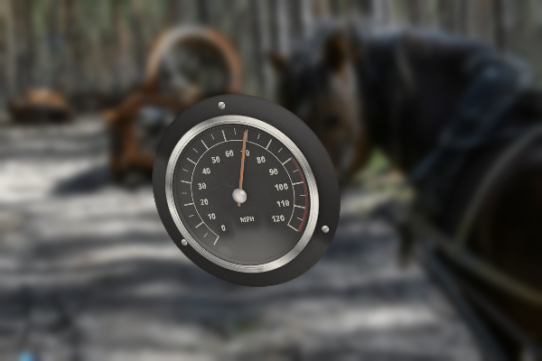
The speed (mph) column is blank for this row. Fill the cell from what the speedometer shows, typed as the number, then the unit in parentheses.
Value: 70 (mph)
